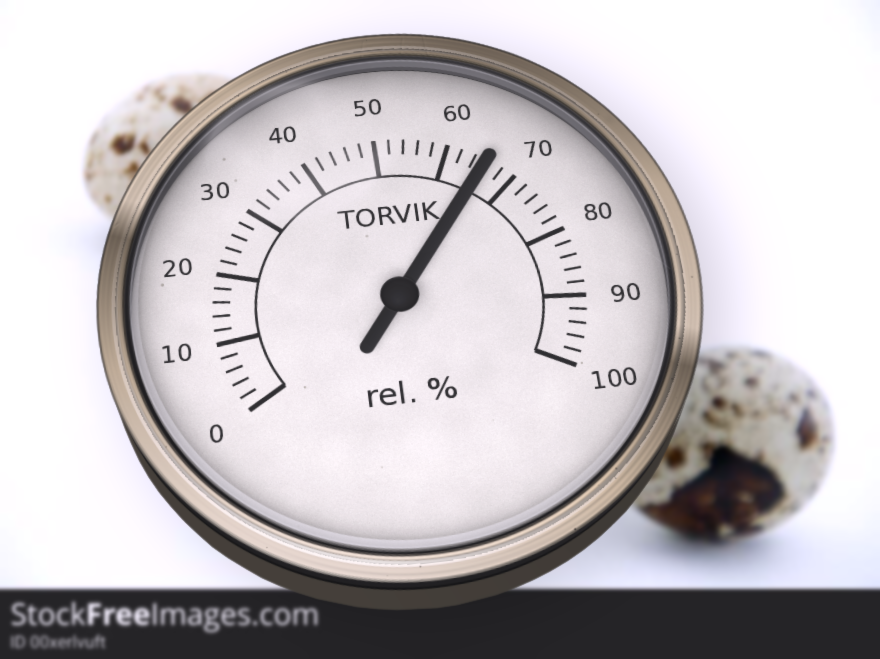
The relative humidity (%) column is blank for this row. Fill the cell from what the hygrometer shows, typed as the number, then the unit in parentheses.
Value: 66 (%)
